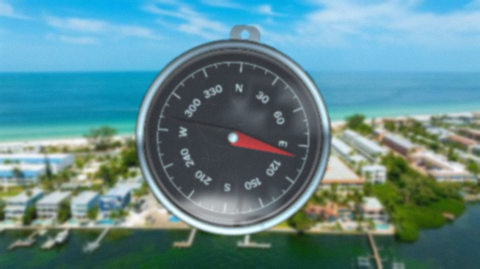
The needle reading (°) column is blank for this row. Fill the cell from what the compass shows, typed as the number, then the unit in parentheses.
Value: 100 (°)
